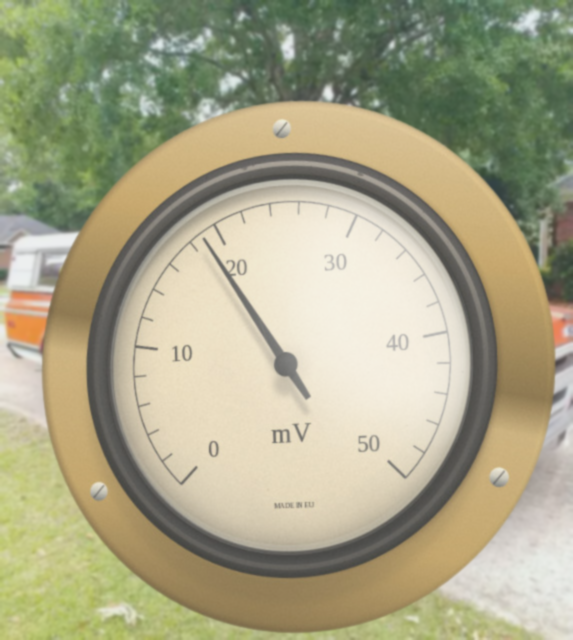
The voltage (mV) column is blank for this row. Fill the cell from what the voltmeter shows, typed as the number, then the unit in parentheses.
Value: 19 (mV)
